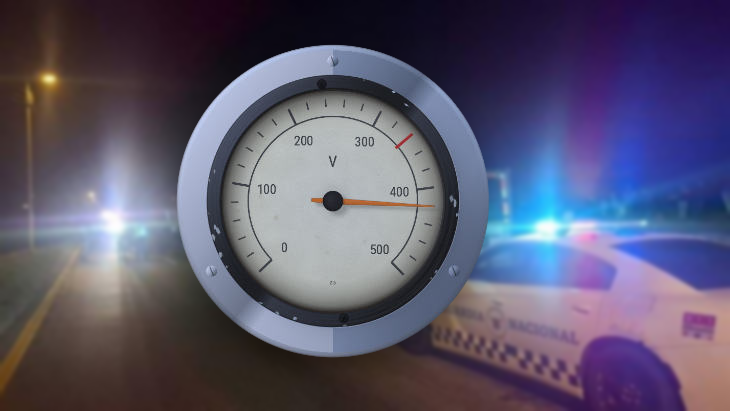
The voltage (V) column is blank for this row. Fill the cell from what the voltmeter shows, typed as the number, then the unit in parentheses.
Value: 420 (V)
